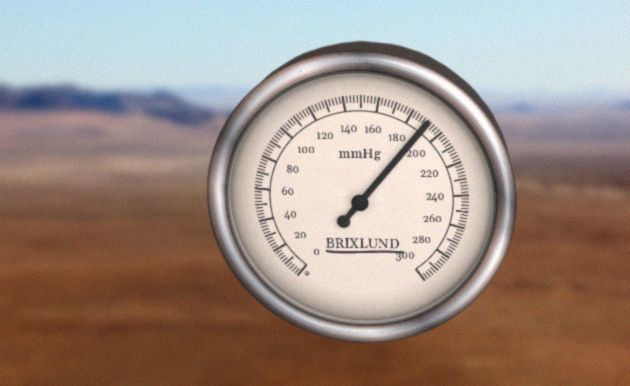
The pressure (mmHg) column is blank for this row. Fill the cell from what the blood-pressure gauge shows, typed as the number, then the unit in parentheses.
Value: 190 (mmHg)
